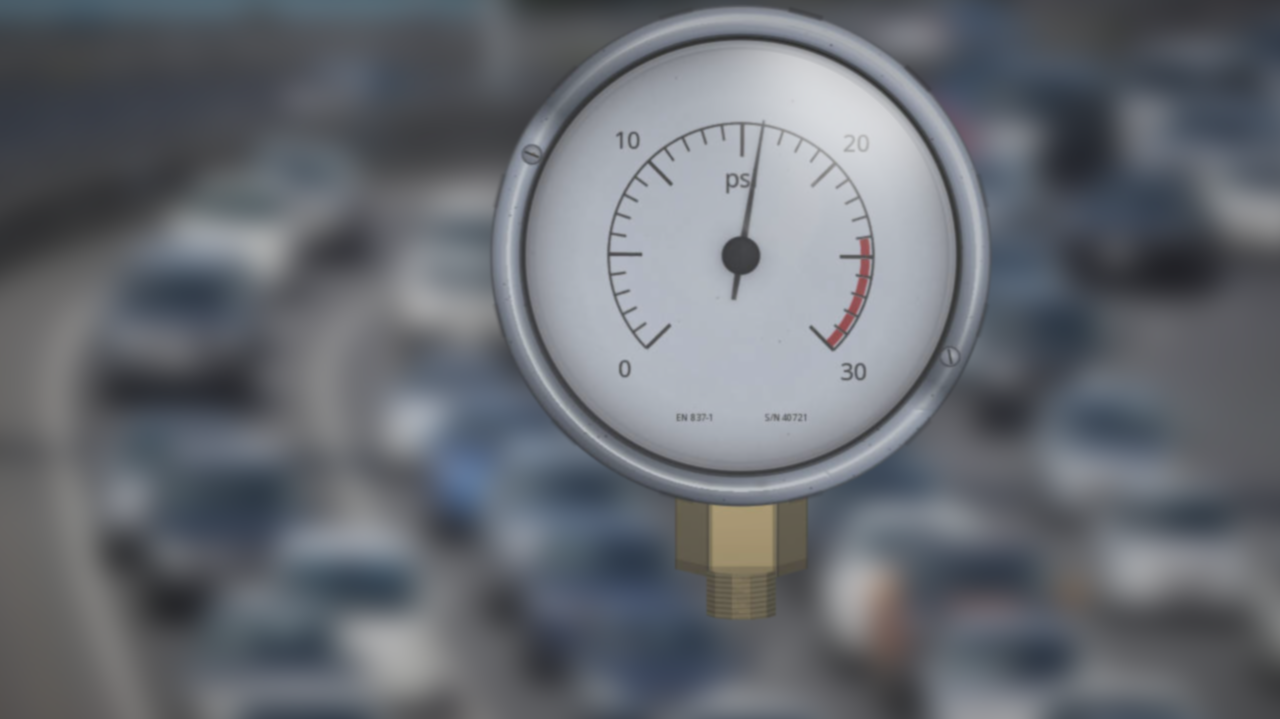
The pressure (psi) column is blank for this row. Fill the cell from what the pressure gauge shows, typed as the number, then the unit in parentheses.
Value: 16 (psi)
